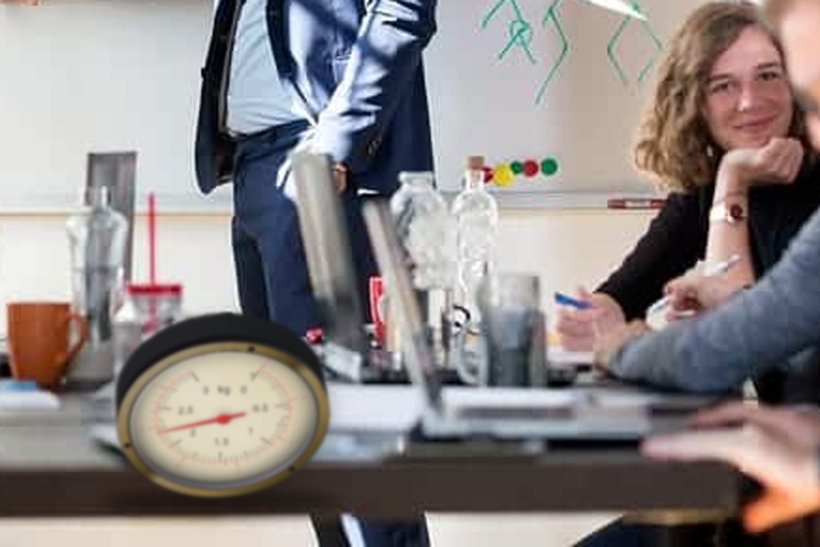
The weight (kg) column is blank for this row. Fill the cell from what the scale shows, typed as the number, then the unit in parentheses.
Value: 2.25 (kg)
